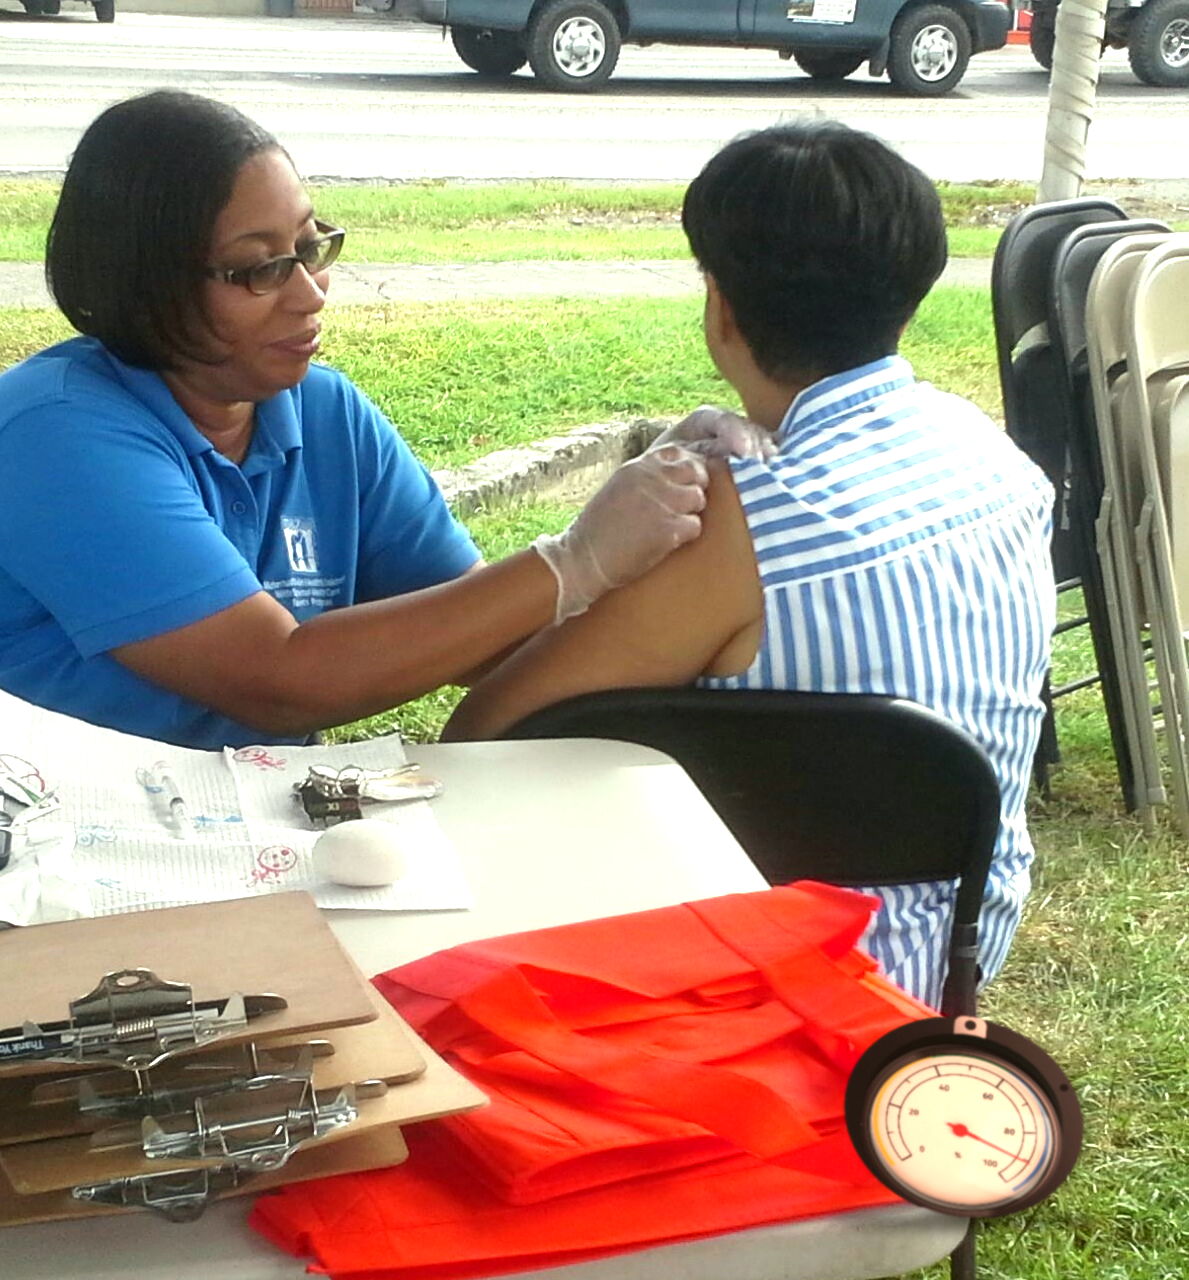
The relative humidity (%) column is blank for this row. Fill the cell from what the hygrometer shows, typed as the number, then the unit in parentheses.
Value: 90 (%)
